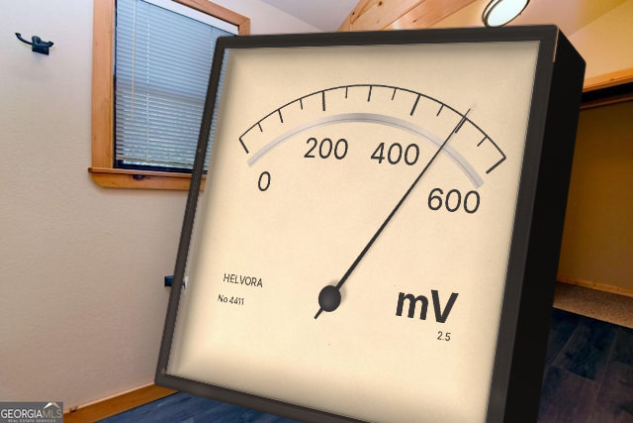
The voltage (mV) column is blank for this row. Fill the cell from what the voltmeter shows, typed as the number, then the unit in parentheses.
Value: 500 (mV)
